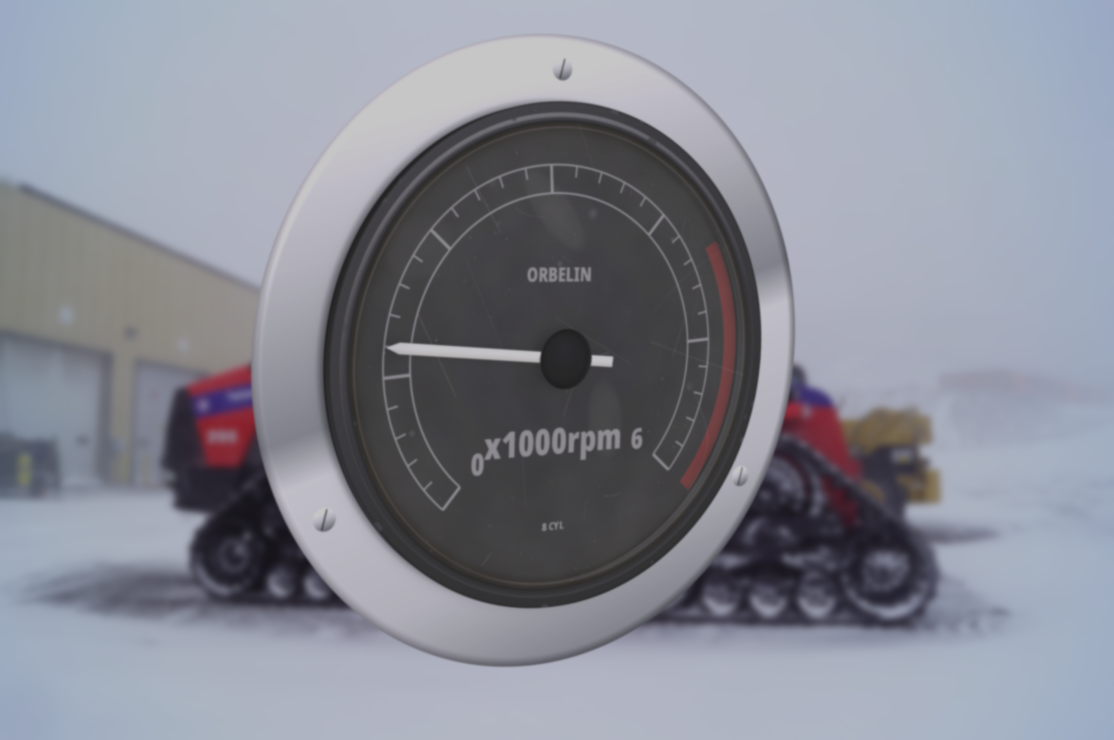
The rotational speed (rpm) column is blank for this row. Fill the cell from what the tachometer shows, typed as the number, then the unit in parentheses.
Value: 1200 (rpm)
